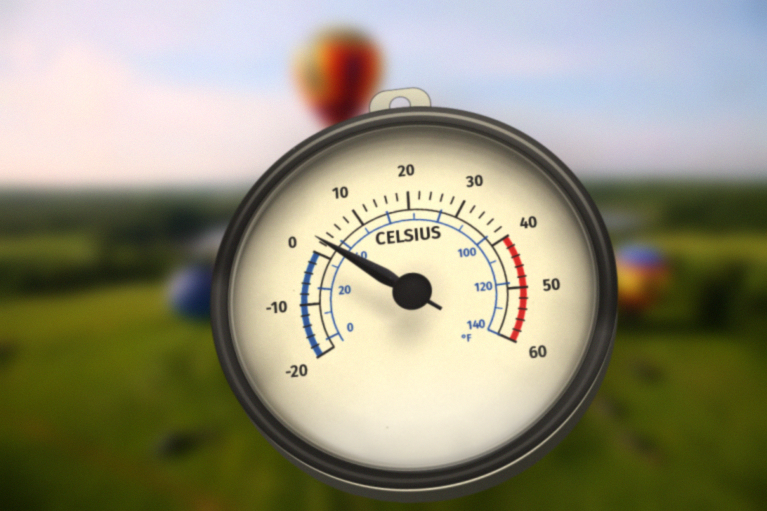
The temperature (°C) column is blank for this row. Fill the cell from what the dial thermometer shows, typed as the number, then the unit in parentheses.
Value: 2 (°C)
